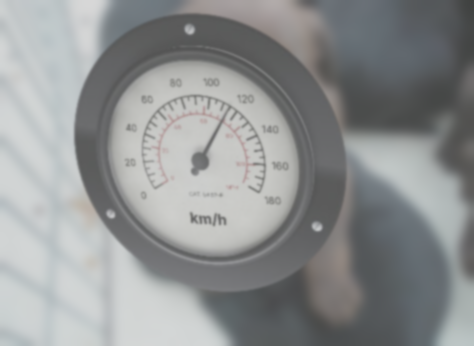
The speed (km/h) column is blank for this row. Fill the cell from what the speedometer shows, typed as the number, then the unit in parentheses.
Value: 115 (km/h)
